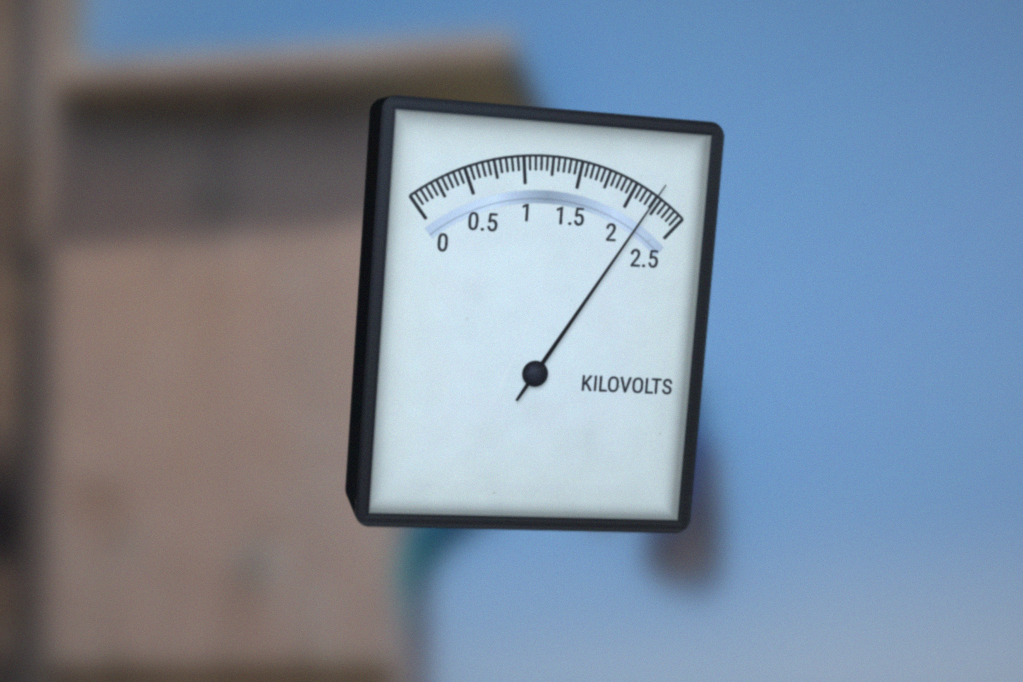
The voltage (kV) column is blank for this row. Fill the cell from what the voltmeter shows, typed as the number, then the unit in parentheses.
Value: 2.2 (kV)
